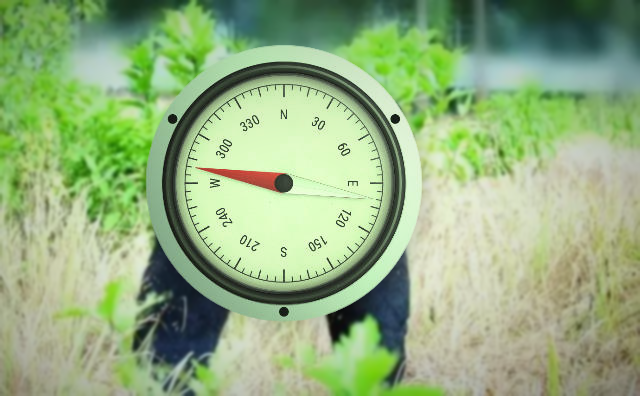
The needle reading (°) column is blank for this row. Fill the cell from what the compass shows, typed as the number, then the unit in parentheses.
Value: 280 (°)
